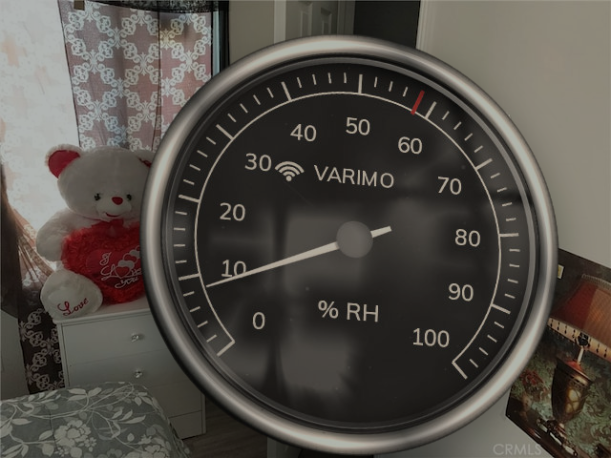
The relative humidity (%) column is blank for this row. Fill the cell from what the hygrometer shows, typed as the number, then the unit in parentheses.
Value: 8 (%)
